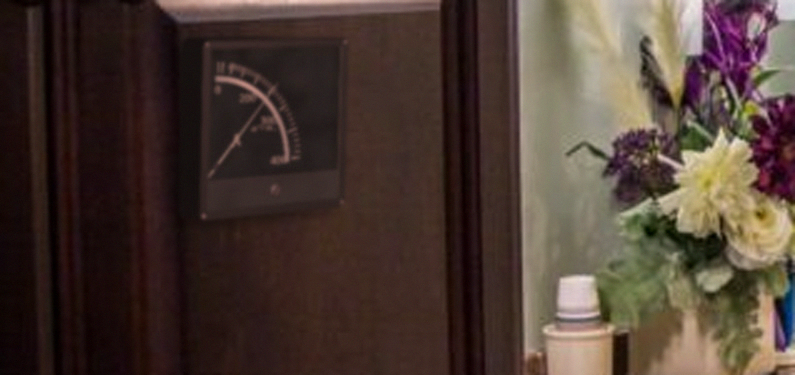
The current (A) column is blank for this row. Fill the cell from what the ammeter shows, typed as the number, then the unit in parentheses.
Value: 250 (A)
